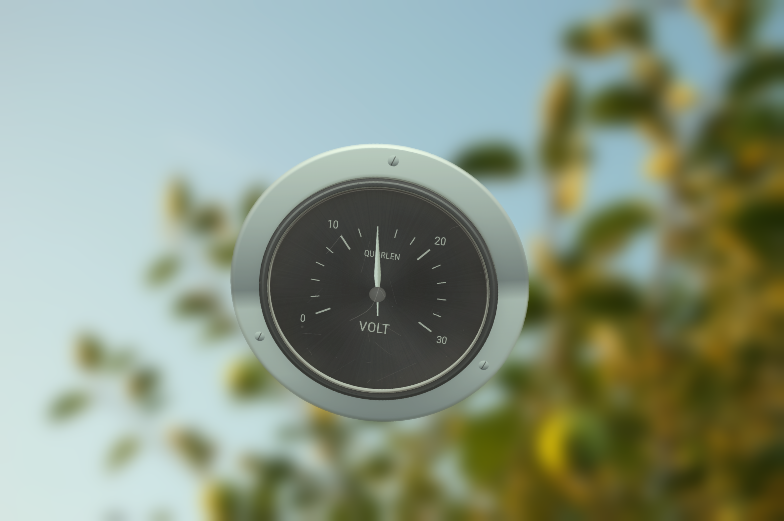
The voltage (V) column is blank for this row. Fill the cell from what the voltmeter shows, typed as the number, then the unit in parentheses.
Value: 14 (V)
